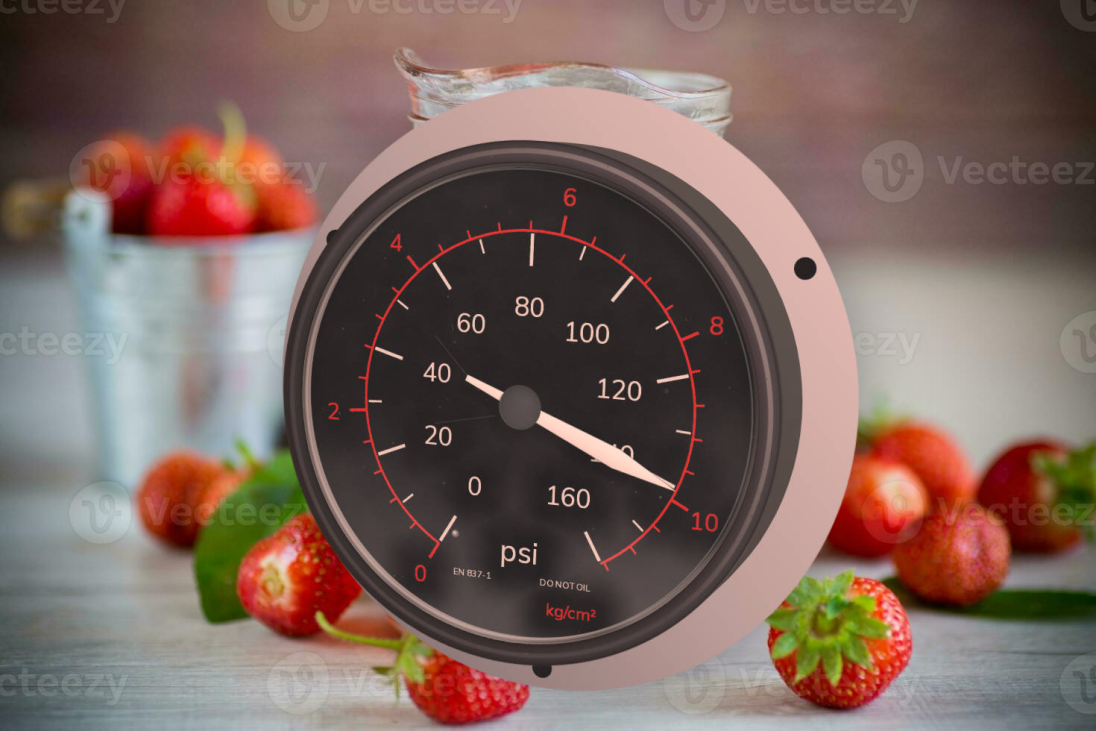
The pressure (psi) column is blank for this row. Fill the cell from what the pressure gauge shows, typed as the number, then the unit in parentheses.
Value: 140 (psi)
